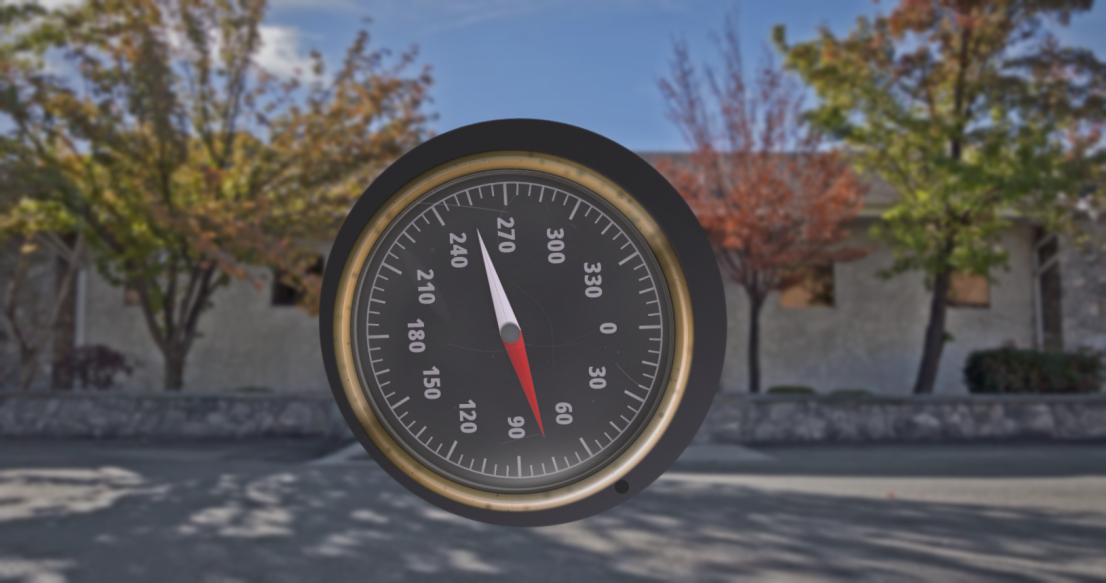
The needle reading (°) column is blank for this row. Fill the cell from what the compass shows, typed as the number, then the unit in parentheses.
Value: 75 (°)
